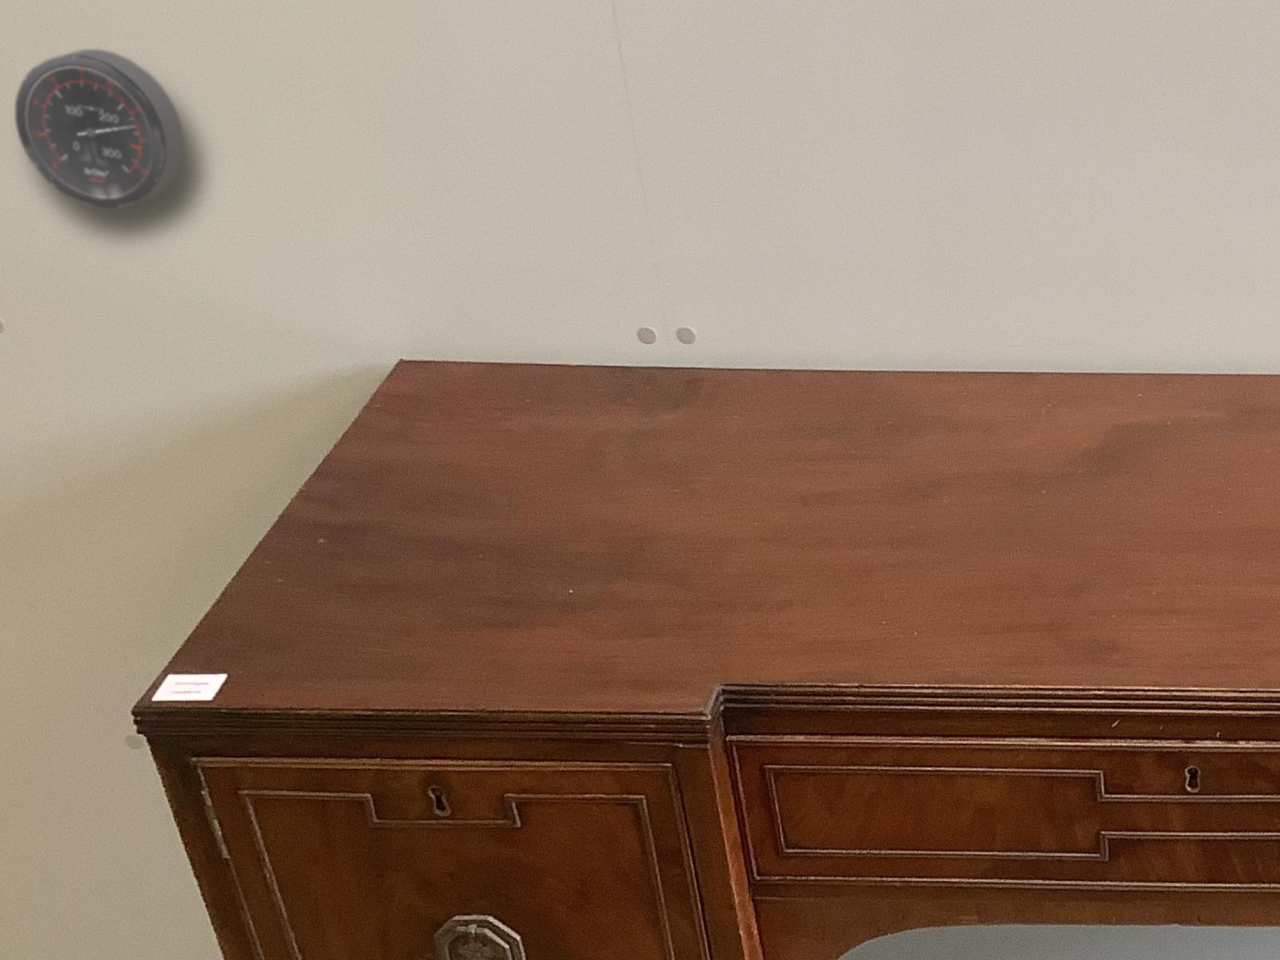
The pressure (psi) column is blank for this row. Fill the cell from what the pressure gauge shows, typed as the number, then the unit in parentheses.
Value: 230 (psi)
